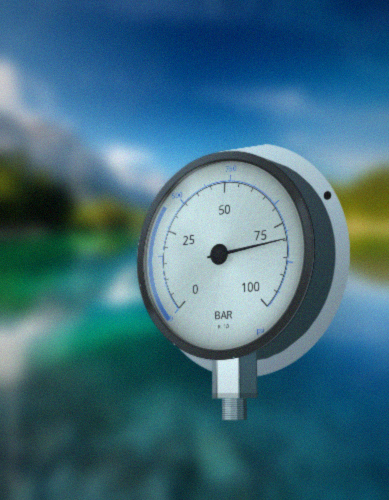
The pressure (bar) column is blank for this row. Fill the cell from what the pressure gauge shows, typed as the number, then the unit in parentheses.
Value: 80 (bar)
